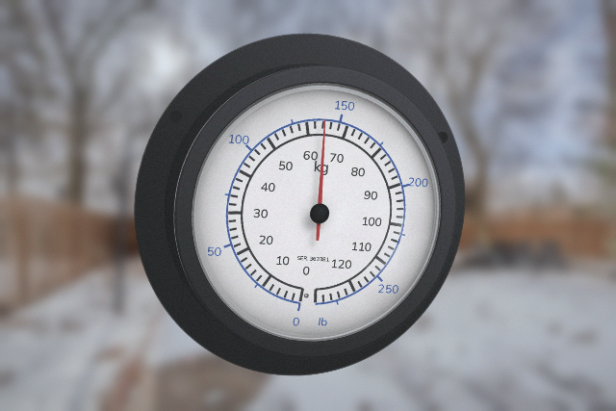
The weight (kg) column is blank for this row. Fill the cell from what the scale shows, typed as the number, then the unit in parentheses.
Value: 64 (kg)
